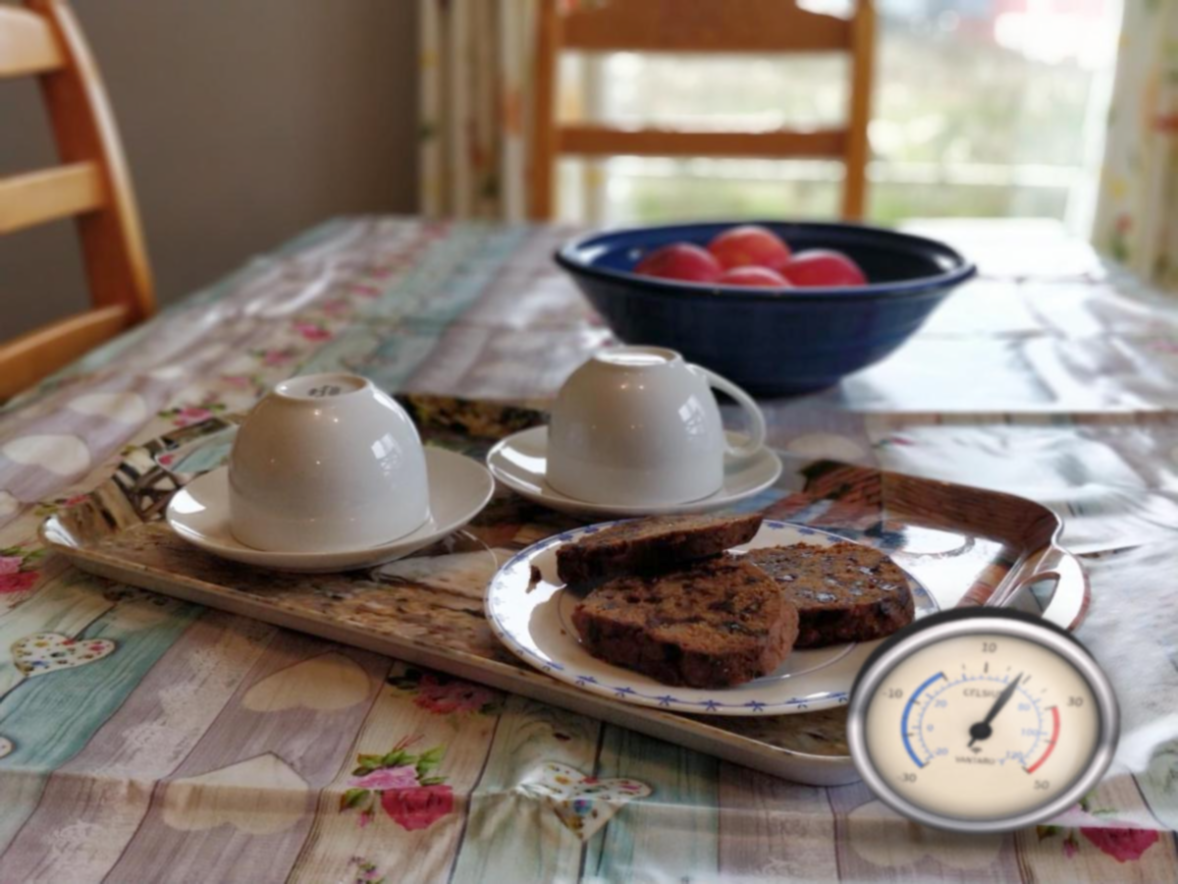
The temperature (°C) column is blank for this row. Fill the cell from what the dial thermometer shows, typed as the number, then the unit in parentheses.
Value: 17.5 (°C)
